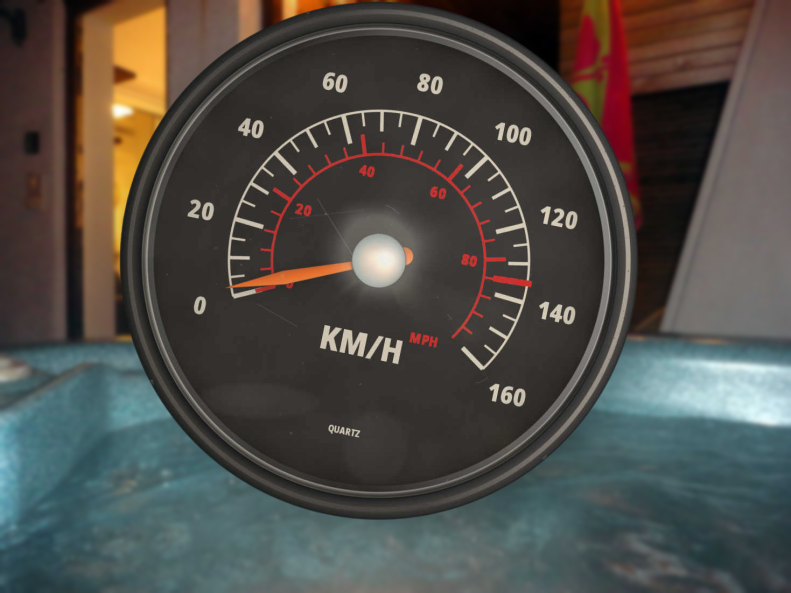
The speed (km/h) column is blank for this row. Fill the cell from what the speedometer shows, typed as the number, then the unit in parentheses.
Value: 2.5 (km/h)
